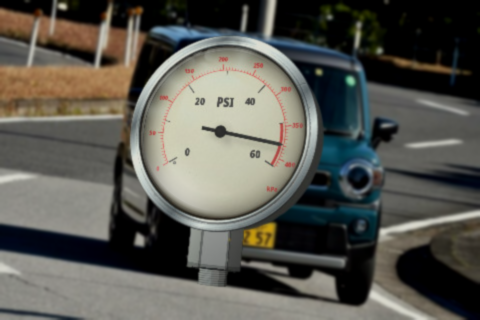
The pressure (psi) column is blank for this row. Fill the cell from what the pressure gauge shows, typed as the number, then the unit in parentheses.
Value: 55 (psi)
